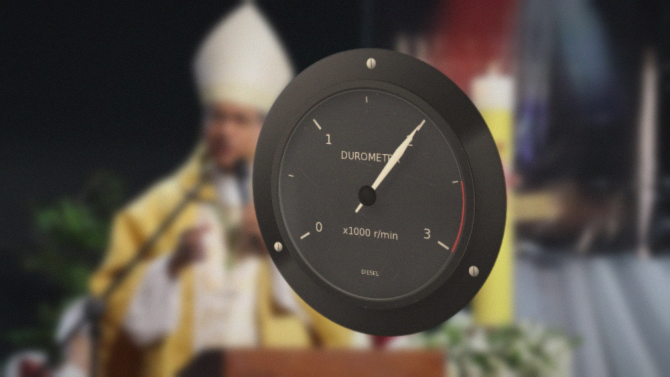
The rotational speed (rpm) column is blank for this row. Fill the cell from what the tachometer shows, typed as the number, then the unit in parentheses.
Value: 2000 (rpm)
